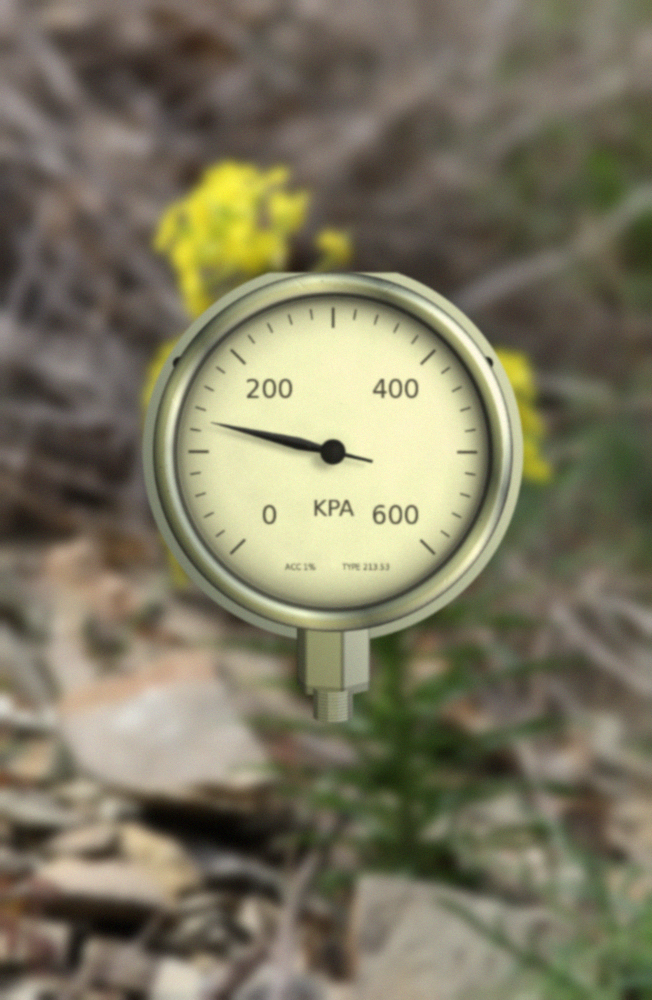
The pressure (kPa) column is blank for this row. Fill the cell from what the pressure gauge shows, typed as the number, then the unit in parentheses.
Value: 130 (kPa)
